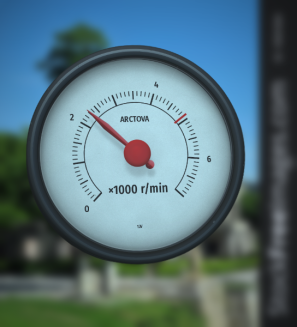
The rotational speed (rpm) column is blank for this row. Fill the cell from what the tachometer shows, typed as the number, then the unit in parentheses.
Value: 2300 (rpm)
